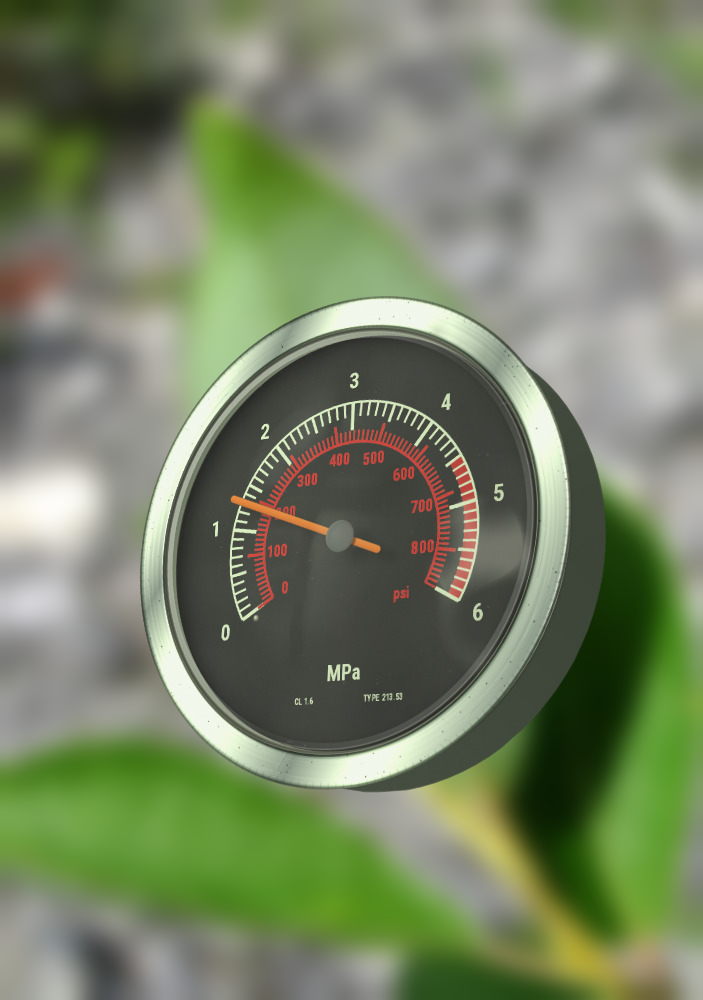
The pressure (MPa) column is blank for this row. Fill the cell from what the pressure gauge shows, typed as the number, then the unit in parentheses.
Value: 1.3 (MPa)
